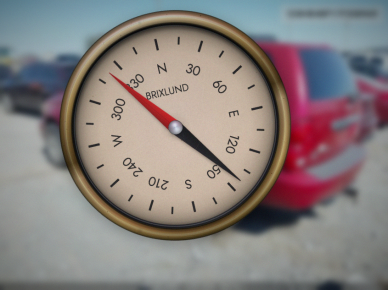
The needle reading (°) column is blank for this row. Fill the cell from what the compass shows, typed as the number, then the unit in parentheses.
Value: 322.5 (°)
